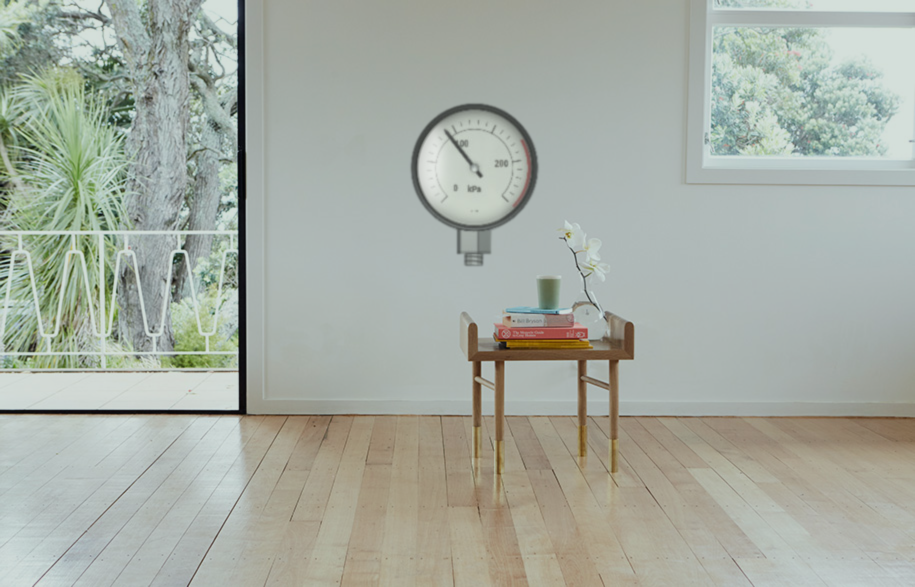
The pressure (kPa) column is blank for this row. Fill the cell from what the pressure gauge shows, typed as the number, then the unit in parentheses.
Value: 90 (kPa)
